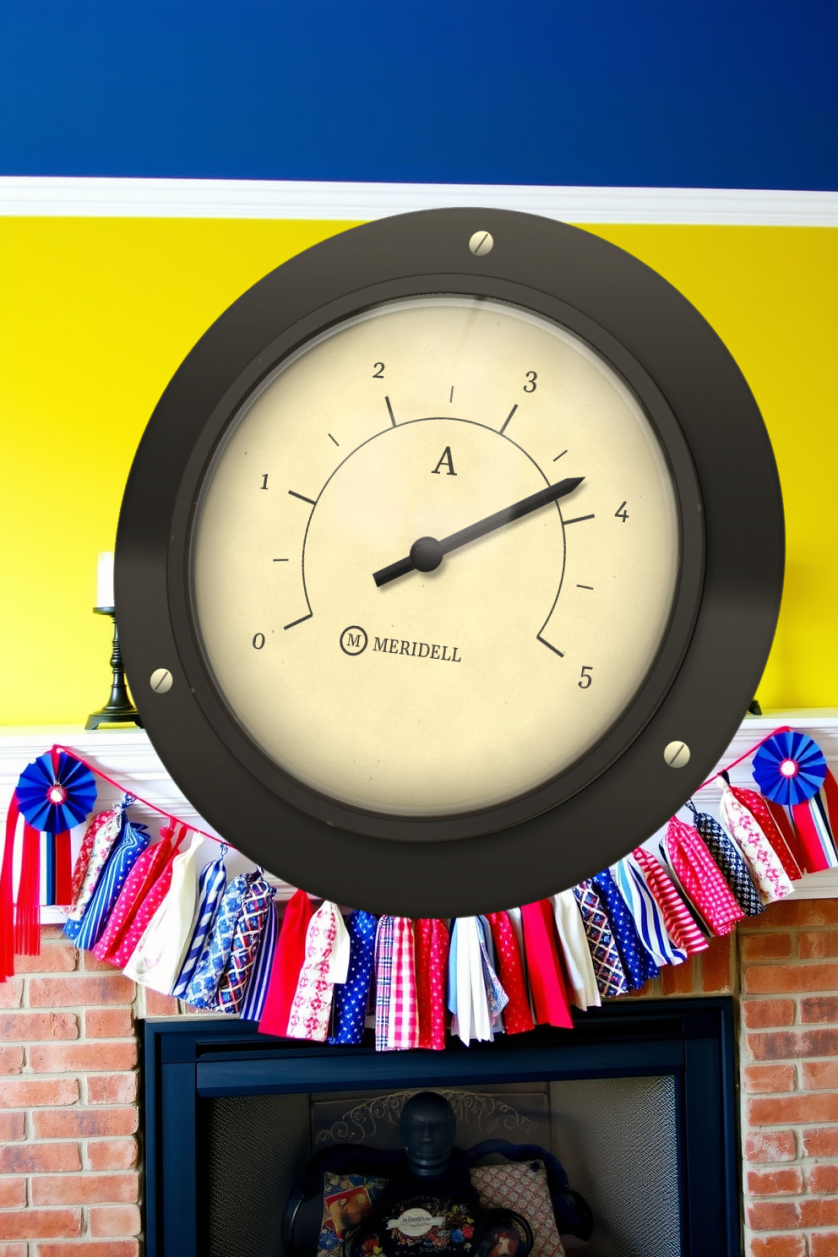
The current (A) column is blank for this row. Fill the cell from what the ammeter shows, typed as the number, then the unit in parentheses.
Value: 3.75 (A)
